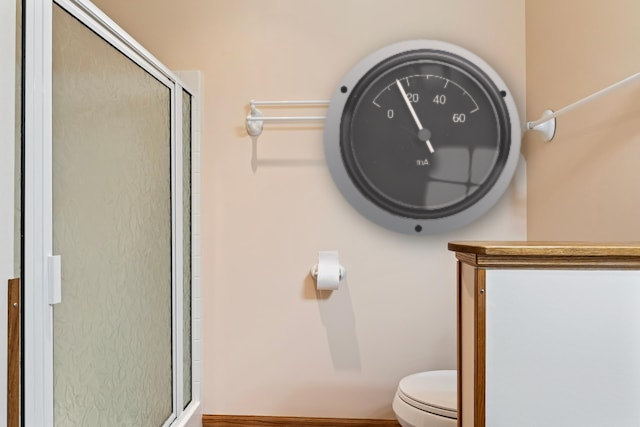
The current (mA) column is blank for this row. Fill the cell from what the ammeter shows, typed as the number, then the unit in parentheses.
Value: 15 (mA)
